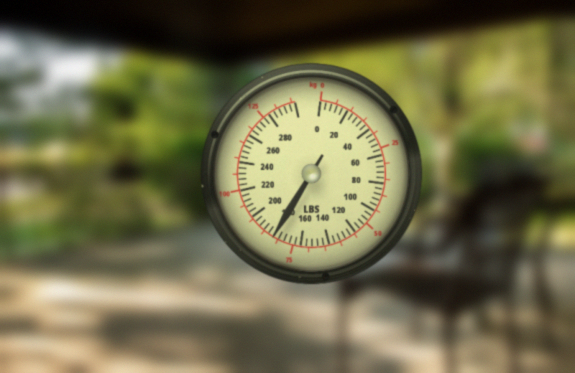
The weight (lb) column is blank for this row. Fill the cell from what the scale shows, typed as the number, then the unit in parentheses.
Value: 180 (lb)
